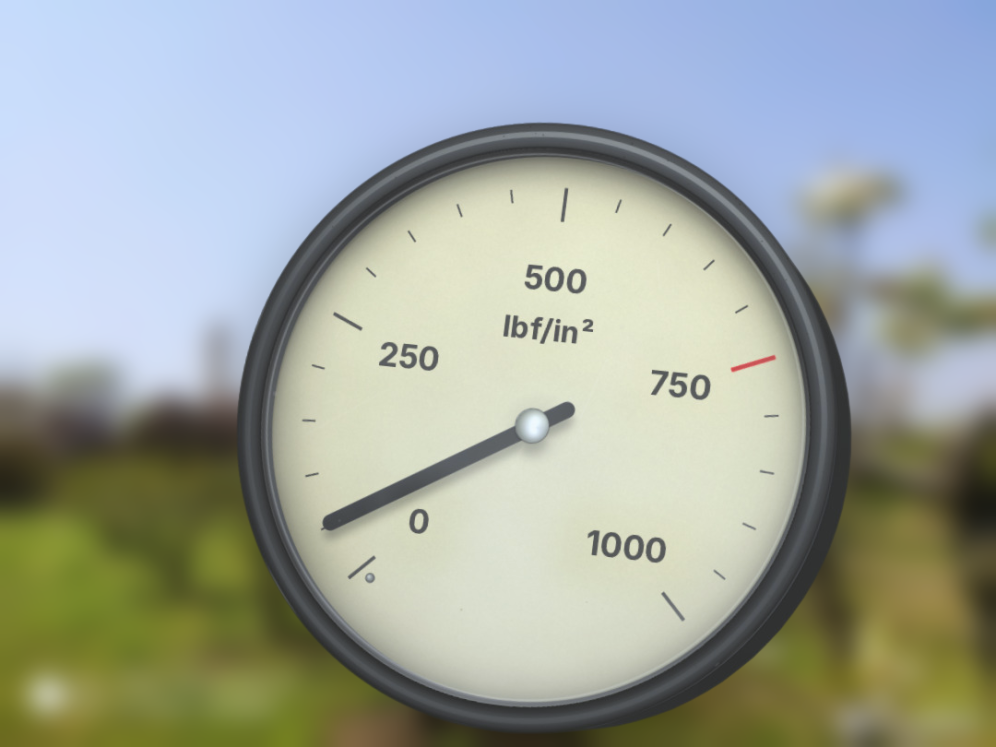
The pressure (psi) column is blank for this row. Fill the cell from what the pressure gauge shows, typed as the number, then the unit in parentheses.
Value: 50 (psi)
